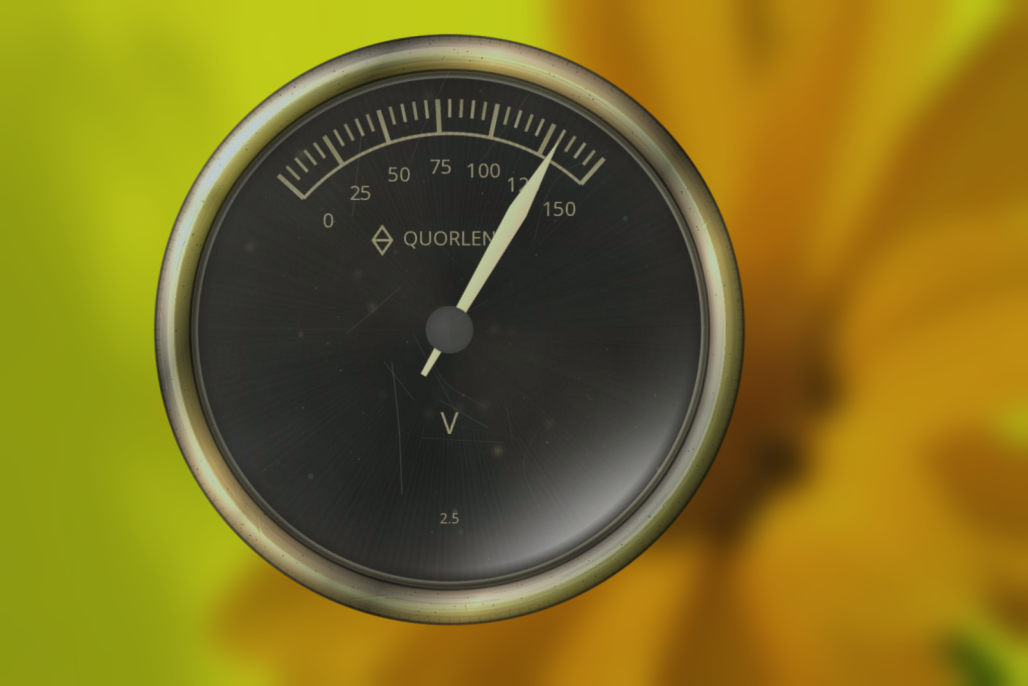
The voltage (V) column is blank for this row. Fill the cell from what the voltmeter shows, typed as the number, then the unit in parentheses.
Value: 130 (V)
